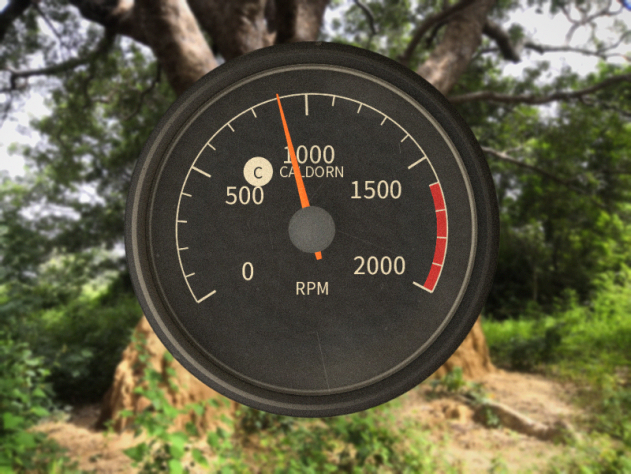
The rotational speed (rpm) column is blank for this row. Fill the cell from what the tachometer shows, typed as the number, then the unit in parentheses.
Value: 900 (rpm)
